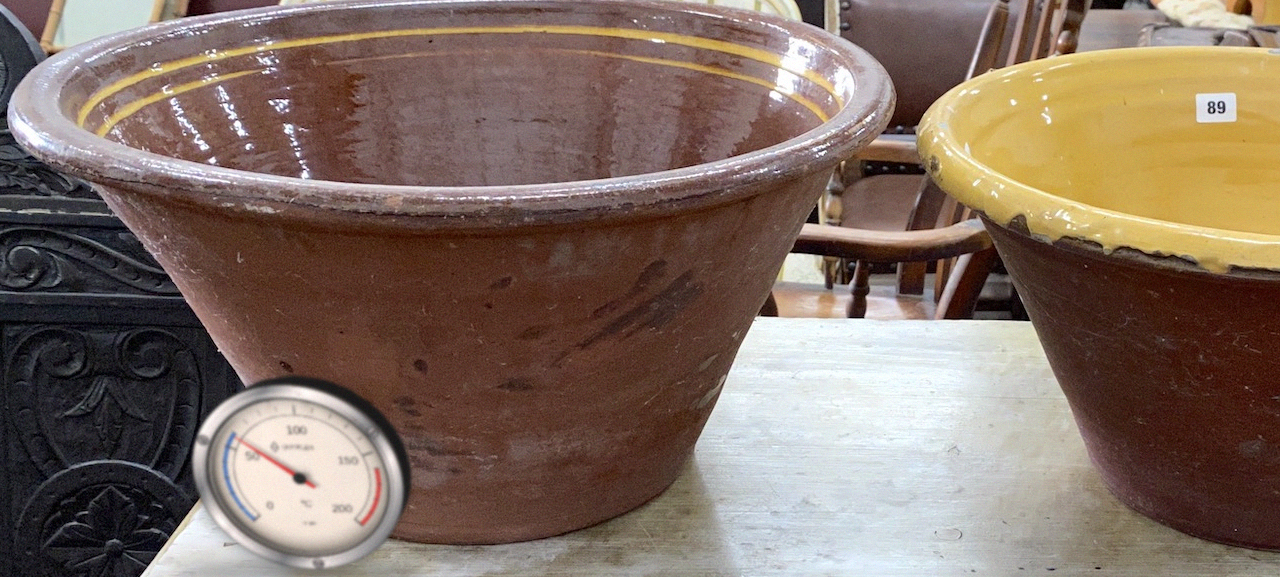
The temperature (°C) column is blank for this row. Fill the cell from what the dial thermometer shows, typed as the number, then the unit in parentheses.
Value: 60 (°C)
